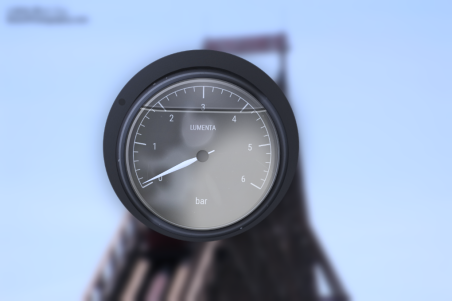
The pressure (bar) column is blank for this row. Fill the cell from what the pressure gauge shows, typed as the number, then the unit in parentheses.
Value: 0.1 (bar)
